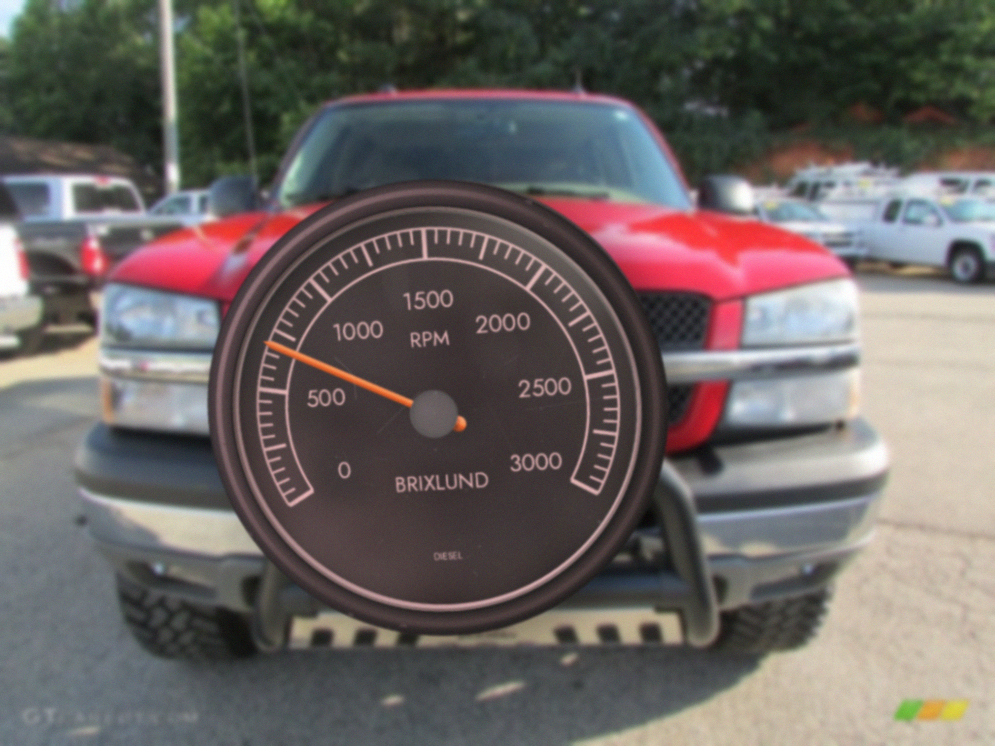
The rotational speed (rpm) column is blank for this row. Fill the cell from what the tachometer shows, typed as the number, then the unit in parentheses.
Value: 700 (rpm)
